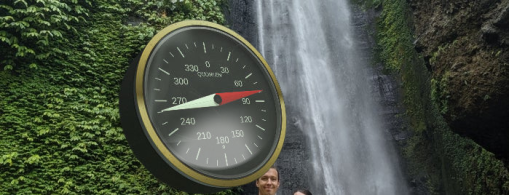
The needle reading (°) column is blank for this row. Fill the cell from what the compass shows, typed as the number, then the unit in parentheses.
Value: 80 (°)
